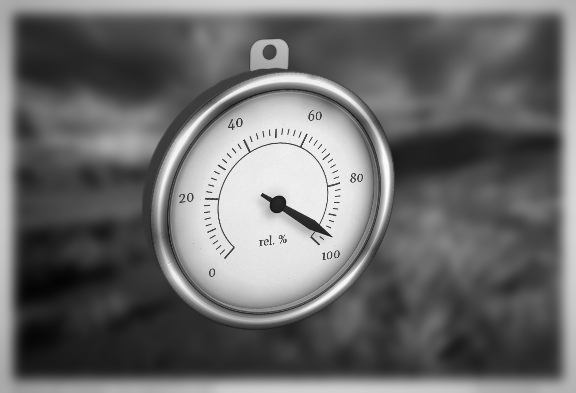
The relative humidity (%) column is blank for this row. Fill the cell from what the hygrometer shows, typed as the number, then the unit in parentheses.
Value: 96 (%)
